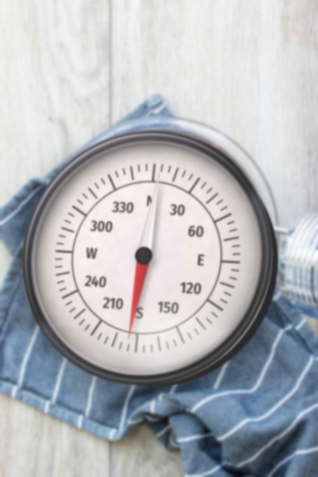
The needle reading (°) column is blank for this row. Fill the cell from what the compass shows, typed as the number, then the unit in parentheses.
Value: 185 (°)
